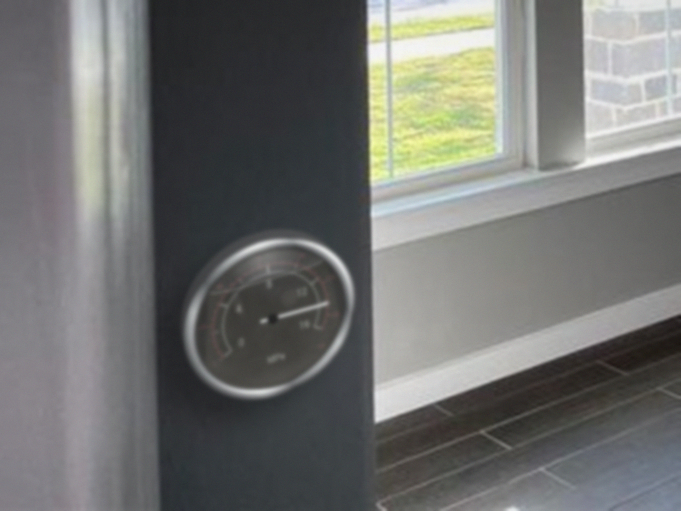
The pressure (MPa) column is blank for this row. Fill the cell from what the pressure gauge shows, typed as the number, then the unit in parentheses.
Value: 14 (MPa)
